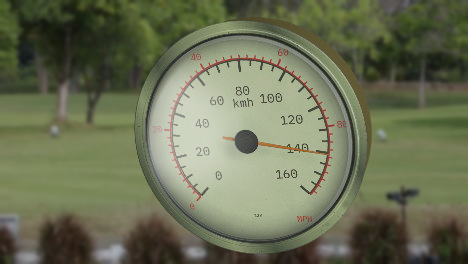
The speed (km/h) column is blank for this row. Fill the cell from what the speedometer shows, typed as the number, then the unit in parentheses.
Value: 140 (km/h)
